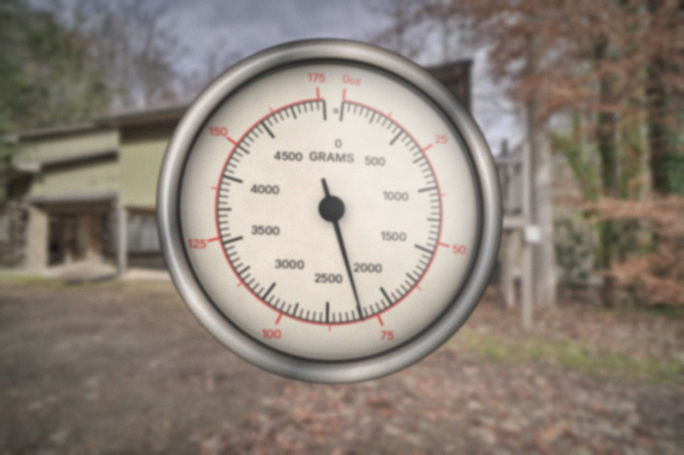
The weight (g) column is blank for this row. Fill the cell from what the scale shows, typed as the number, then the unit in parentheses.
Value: 2250 (g)
